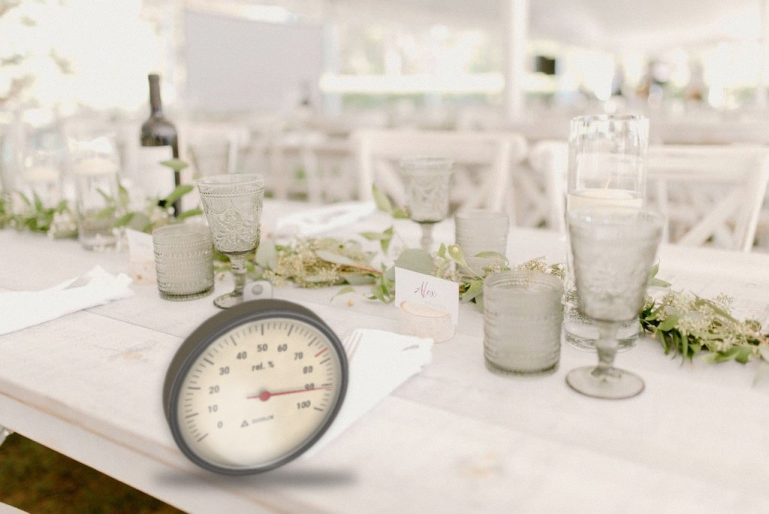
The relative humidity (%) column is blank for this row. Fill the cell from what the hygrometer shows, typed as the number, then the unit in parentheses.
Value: 90 (%)
